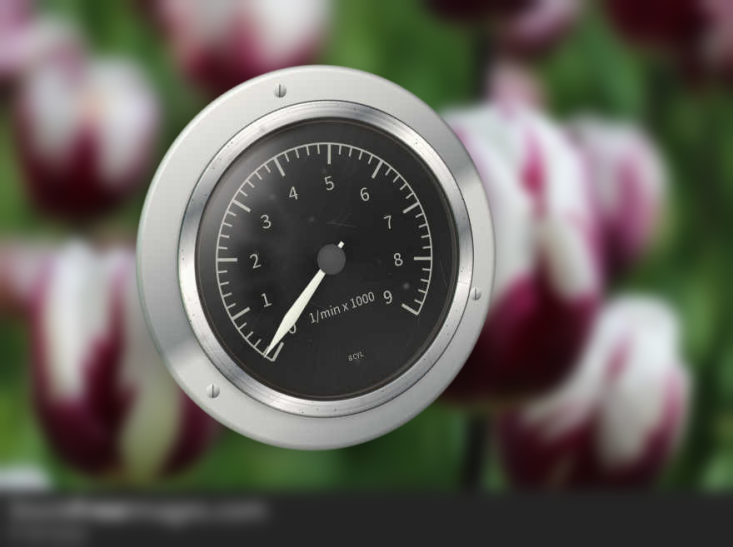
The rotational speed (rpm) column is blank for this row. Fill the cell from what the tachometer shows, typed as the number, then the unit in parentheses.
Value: 200 (rpm)
